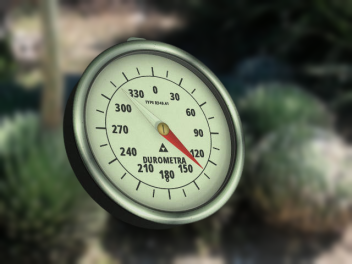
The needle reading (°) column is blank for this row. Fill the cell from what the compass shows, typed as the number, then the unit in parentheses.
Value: 135 (°)
